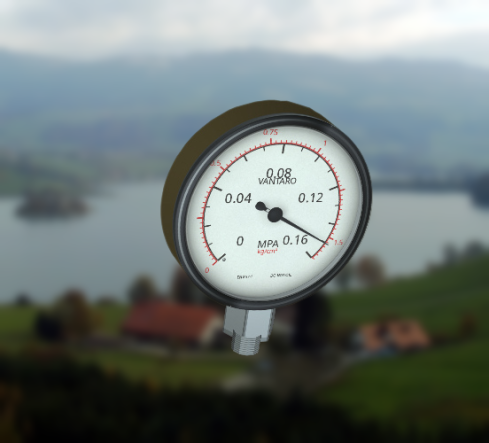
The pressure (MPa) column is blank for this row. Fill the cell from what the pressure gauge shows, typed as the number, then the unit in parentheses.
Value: 0.15 (MPa)
